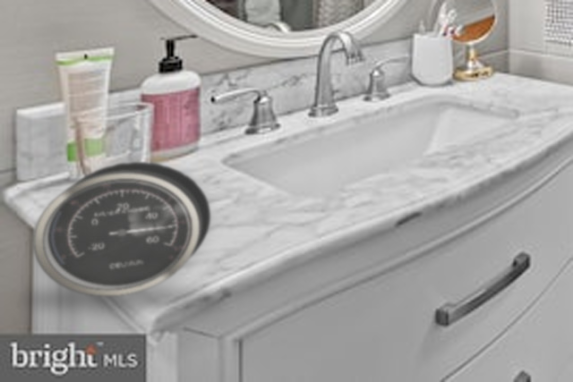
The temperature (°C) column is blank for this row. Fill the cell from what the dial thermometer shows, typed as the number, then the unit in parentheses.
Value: 50 (°C)
